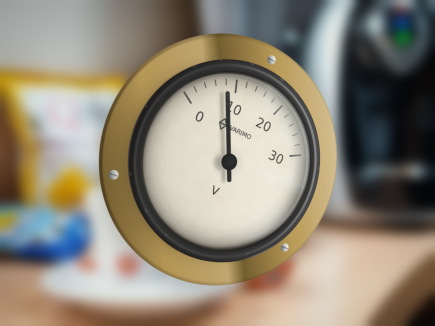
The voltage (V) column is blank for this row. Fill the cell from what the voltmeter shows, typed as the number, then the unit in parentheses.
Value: 8 (V)
